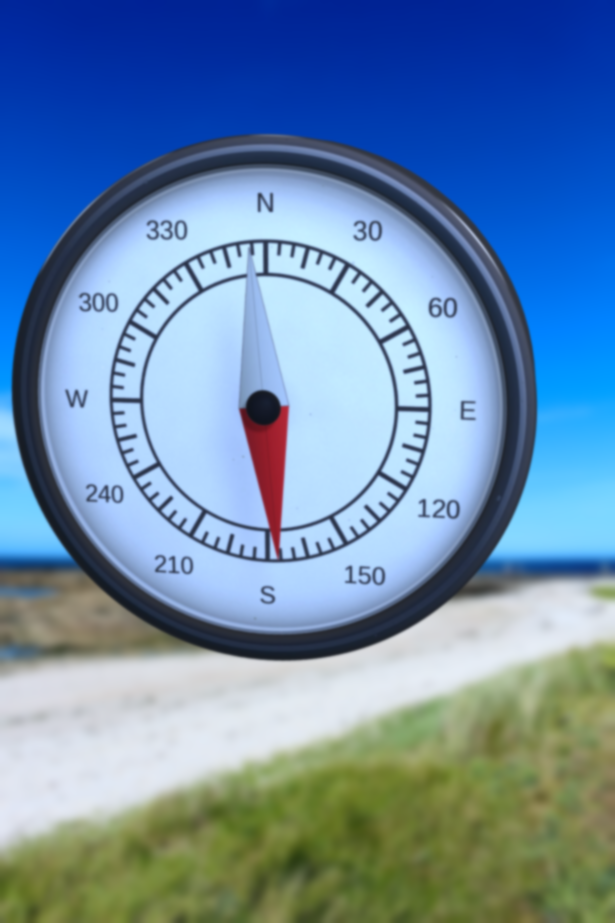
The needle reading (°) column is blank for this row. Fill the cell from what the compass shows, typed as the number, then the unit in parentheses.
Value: 175 (°)
